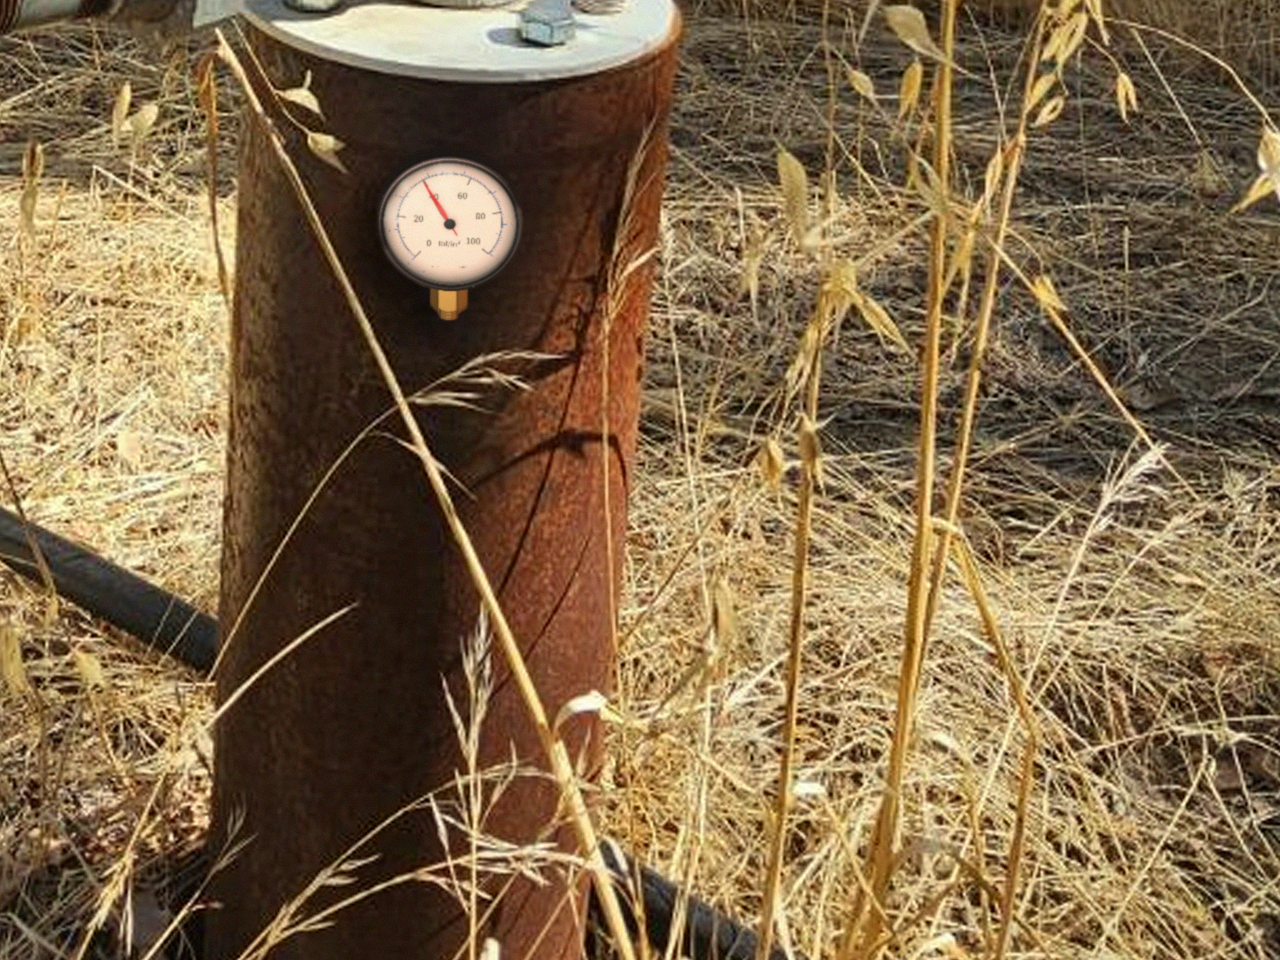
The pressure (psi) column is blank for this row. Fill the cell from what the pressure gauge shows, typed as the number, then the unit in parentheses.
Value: 40 (psi)
